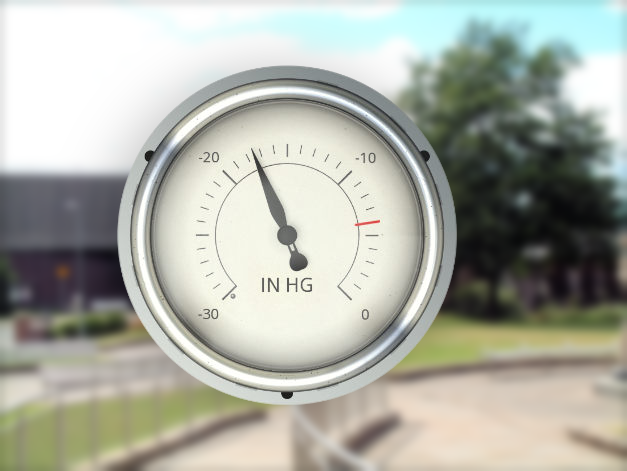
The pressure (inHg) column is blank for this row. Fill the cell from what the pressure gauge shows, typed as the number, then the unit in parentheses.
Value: -17.5 (inHg)
